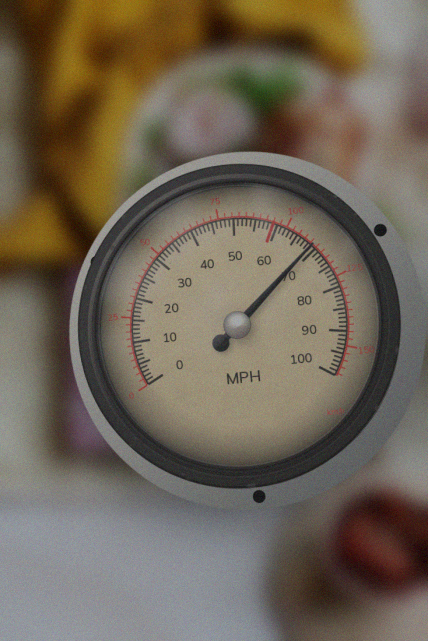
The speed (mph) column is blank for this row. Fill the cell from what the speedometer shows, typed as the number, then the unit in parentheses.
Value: 69 (mph)
